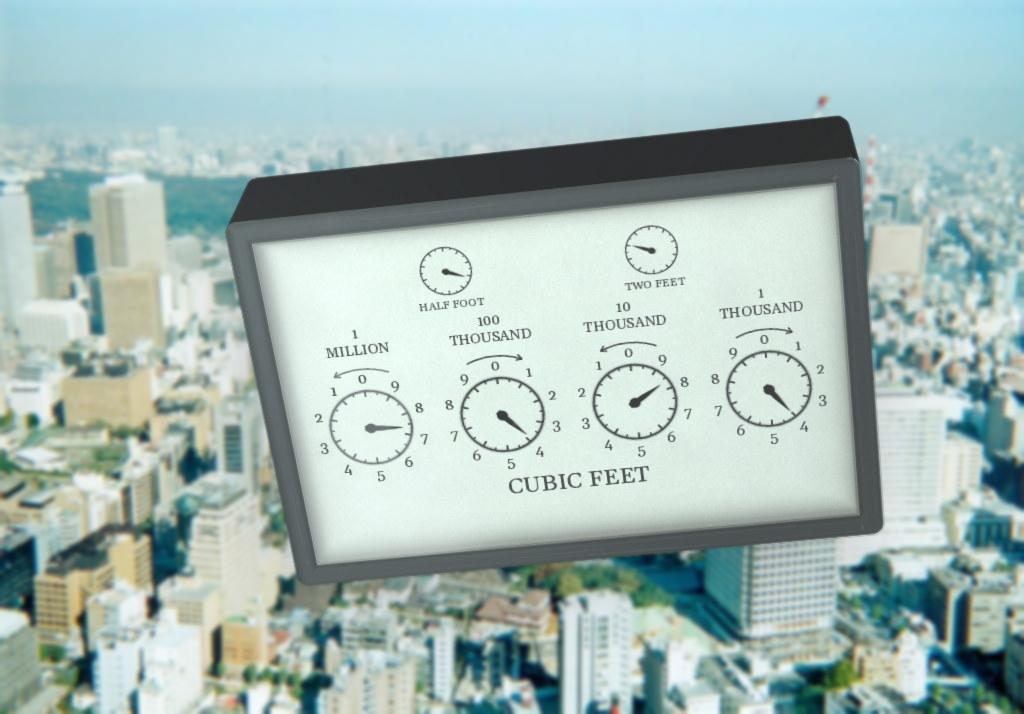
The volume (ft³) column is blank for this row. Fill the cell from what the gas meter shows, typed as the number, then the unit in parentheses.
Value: 738400 (ft³)
